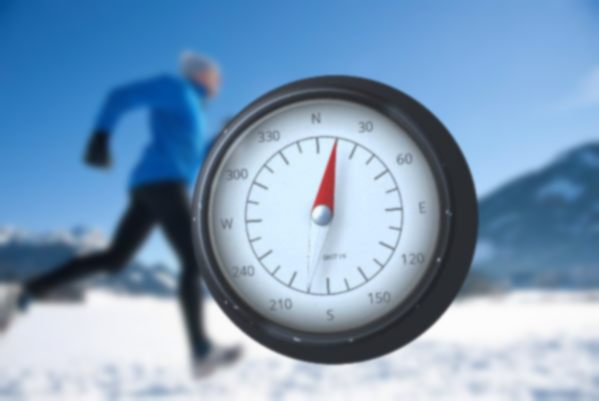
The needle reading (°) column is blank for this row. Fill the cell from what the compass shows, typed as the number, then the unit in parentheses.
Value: 15 (°)
